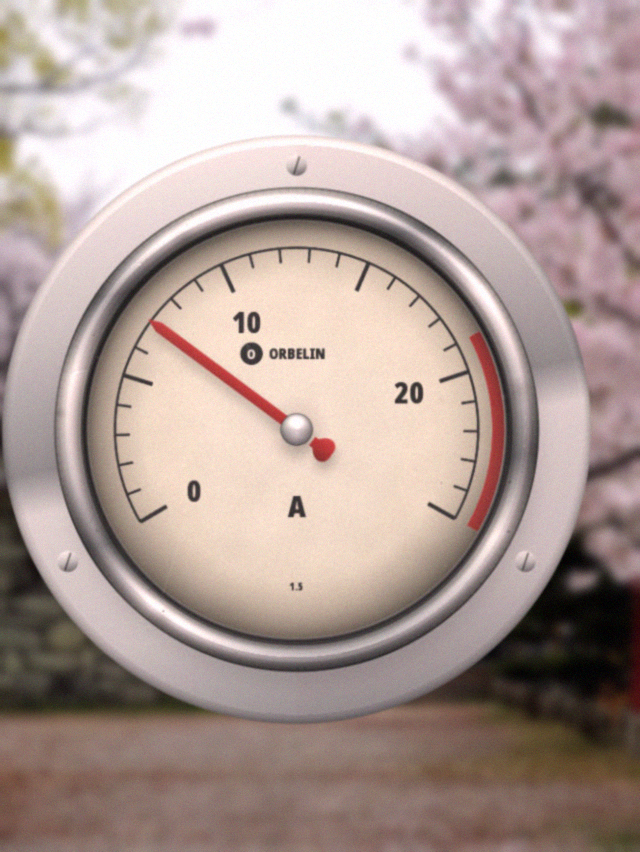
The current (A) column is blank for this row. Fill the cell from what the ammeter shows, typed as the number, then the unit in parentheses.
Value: 7 (A)
